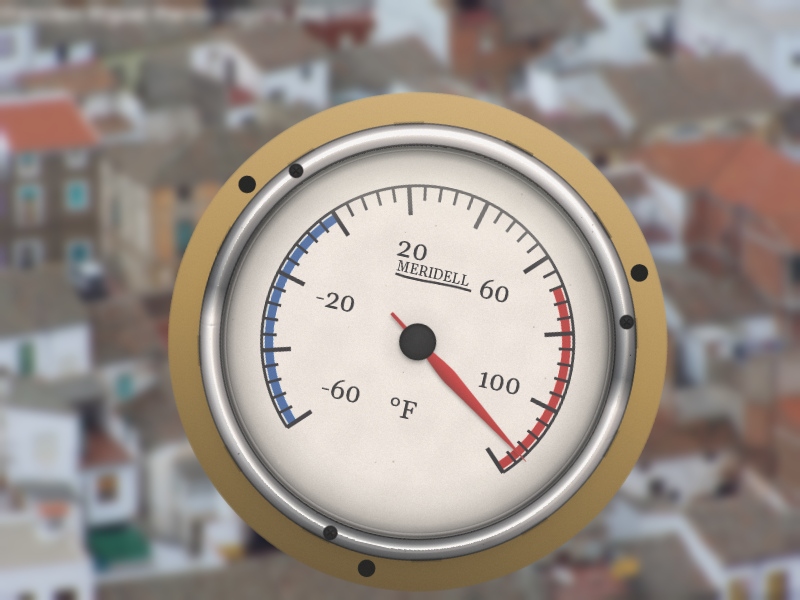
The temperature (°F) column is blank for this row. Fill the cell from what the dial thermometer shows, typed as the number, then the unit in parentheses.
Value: 114 (°F)
